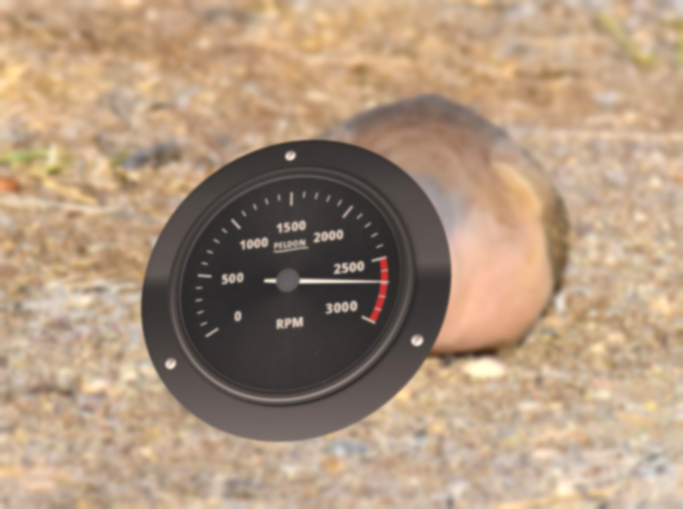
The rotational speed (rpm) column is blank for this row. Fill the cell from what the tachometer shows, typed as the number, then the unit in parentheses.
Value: 2700 (rpm)
